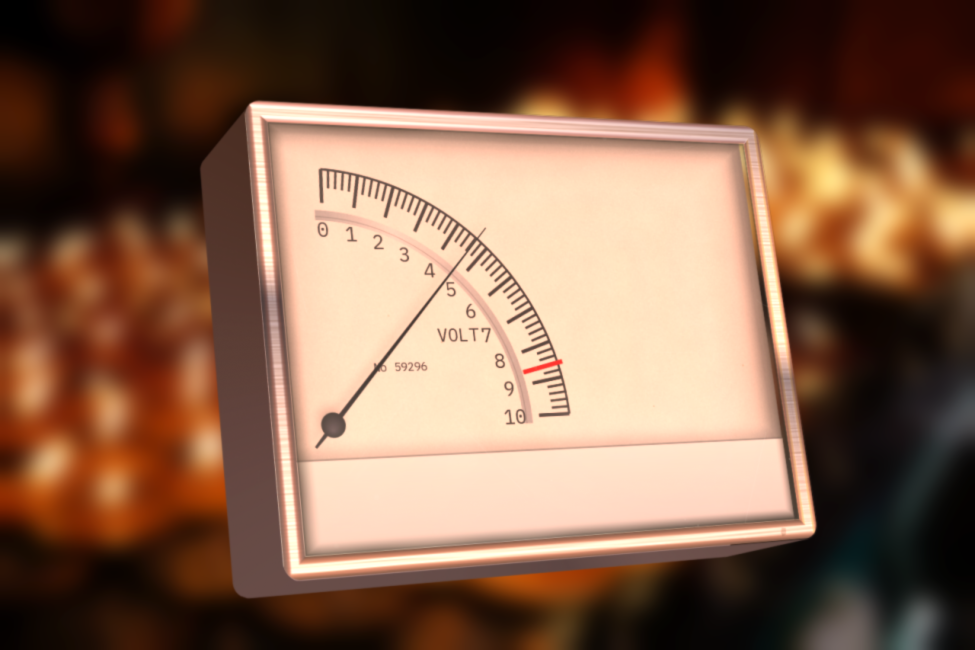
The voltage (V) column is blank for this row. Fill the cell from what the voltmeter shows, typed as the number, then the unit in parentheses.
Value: 4.6 (V)
